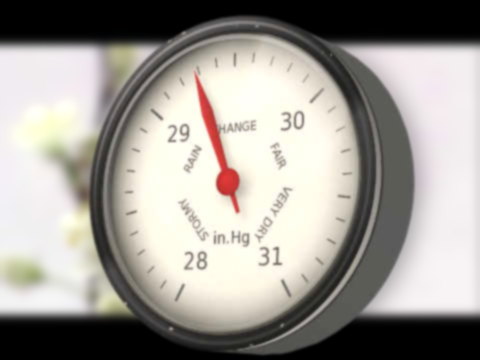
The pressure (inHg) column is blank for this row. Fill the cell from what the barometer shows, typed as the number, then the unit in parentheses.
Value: 29.3 (inHg)
